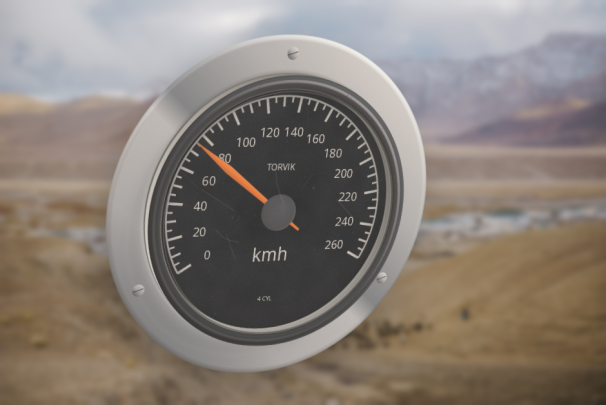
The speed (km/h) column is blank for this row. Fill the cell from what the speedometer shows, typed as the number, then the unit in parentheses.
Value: 75 (km/h)
